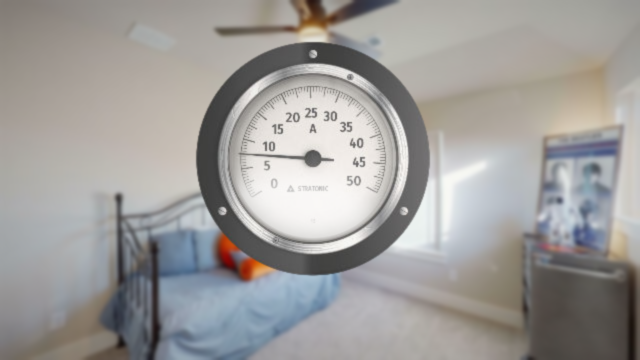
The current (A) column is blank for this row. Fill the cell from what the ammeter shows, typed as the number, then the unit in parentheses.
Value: 7.5 (A)
